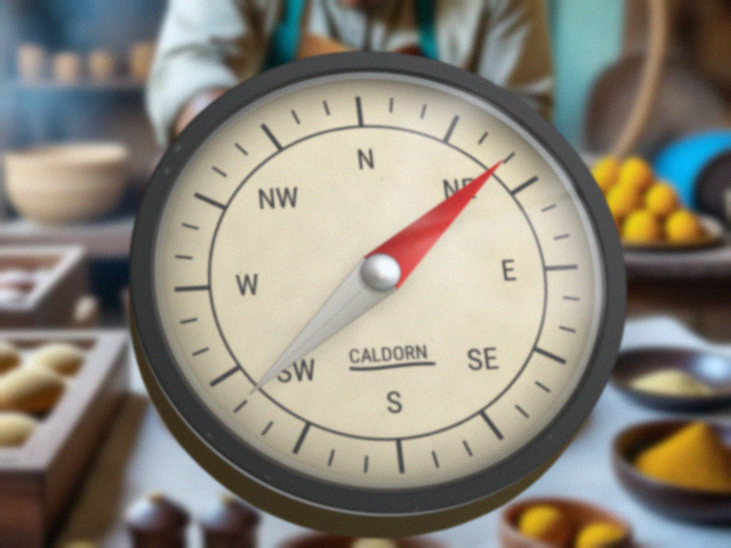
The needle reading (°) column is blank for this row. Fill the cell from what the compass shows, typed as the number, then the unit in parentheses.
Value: 50 (°)
